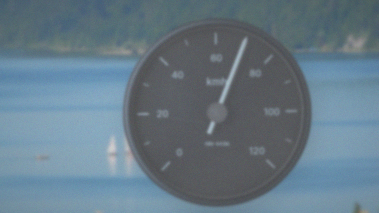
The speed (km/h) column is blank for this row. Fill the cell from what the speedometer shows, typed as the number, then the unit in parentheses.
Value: 70 (km/h)
